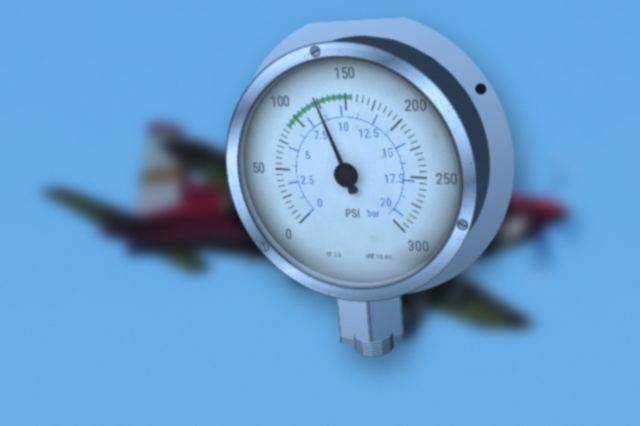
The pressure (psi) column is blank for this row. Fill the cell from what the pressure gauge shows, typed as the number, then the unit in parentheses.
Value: 125 (psi)
